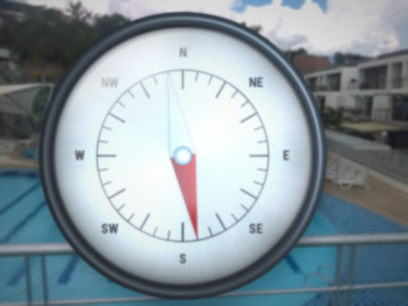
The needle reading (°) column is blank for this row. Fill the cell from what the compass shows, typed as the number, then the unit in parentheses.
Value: 170 (°)
